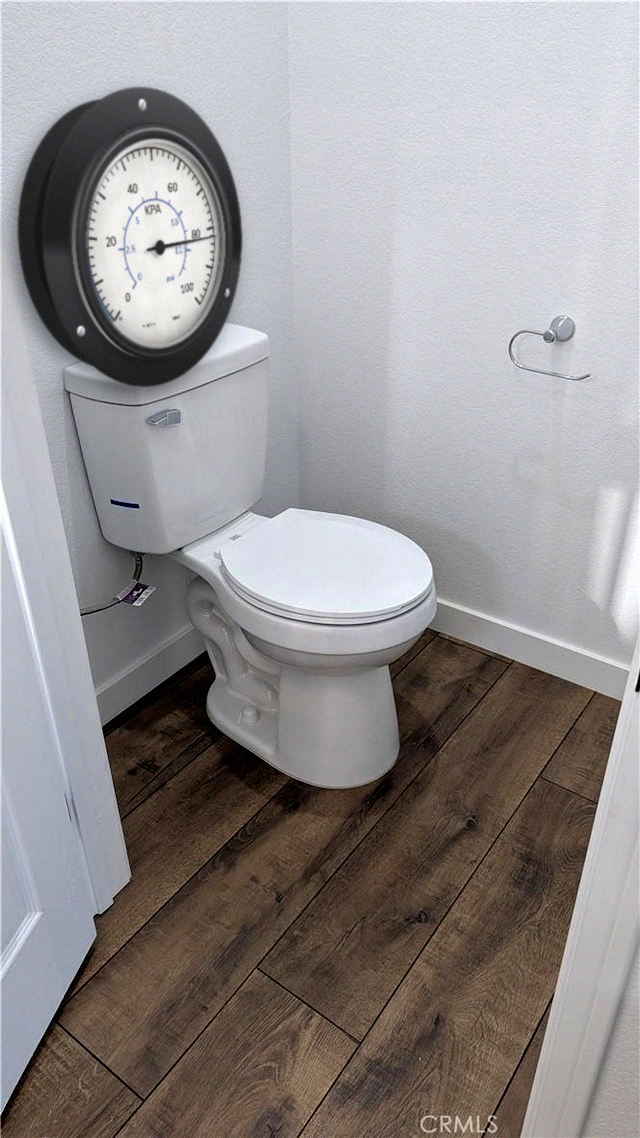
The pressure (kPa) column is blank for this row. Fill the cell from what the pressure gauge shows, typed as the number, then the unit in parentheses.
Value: 82 (kPa)
